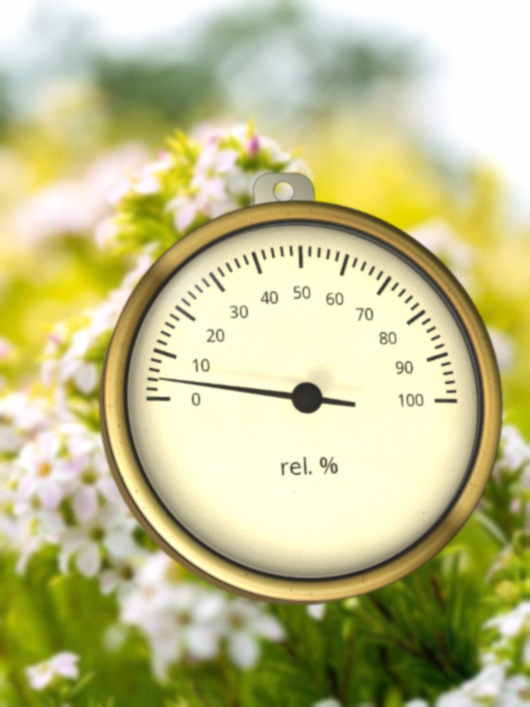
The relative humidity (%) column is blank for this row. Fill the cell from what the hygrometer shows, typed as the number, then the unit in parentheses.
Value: 4 (%)
